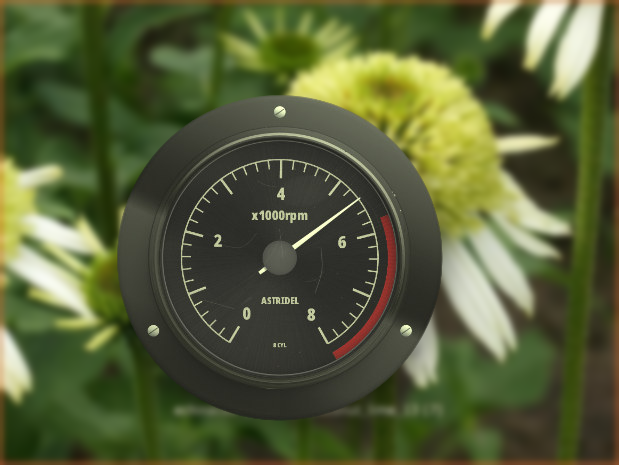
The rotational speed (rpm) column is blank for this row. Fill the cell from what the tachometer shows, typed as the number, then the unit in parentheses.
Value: 5400 (rpm)
